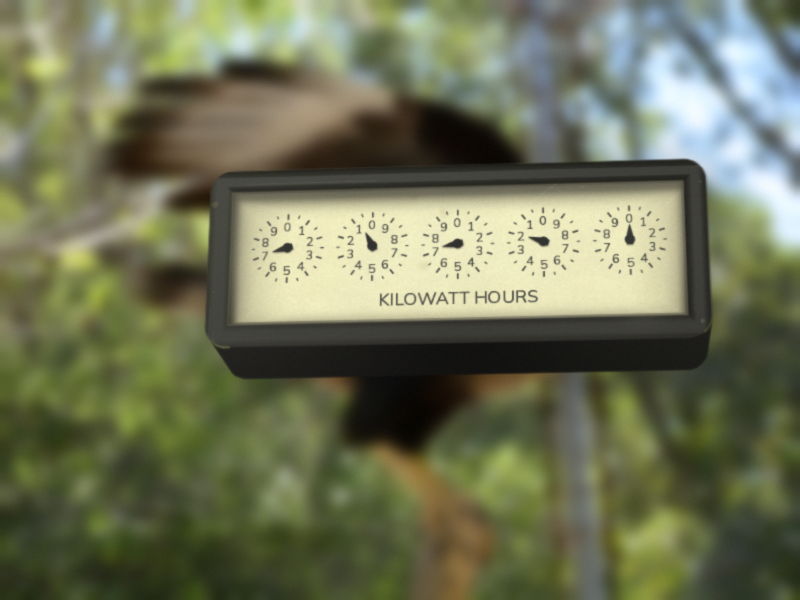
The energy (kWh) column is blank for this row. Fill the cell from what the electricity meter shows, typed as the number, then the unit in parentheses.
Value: 70720 (kWh)
